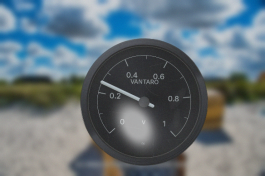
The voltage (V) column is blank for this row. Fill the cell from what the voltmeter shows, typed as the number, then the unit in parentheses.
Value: 0.25 (V)
